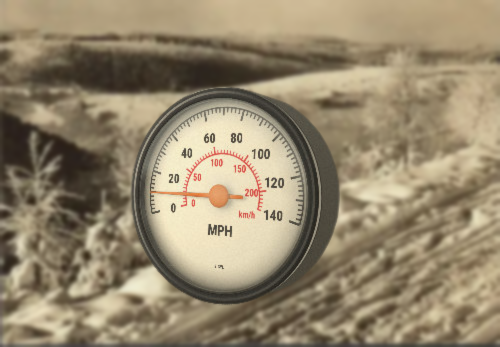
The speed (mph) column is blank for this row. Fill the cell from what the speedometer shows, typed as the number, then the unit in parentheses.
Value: 10 (mph)
